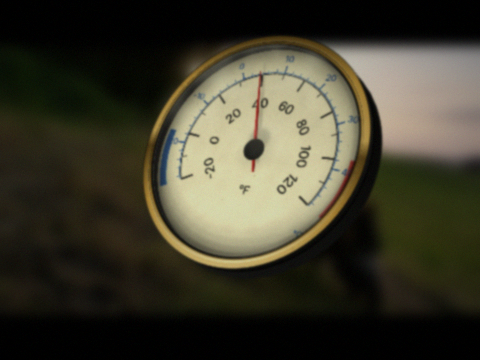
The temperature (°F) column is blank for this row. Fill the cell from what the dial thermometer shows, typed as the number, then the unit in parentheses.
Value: 40 (°F)
